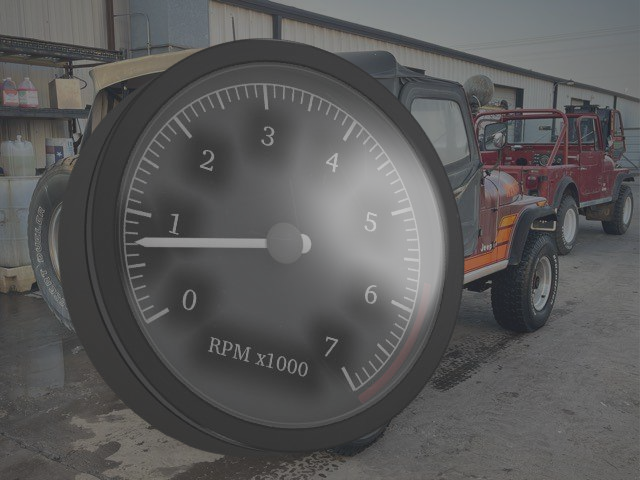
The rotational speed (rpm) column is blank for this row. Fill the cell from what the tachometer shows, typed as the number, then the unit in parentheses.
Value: 700 (rpm)
